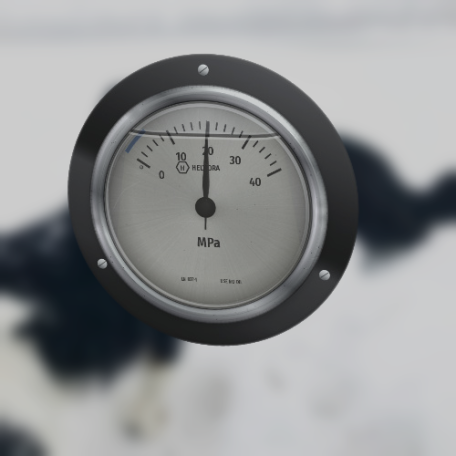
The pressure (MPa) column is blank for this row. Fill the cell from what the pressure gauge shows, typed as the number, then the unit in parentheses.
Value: 20 (MPa)
